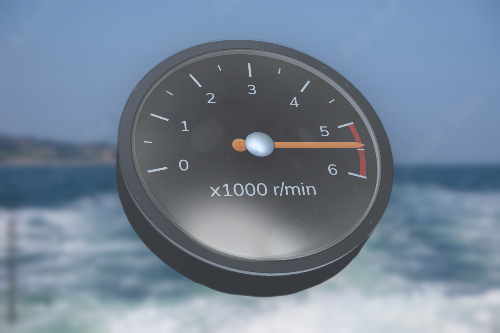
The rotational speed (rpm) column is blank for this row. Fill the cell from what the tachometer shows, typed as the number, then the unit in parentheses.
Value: 5500 (rpm)
